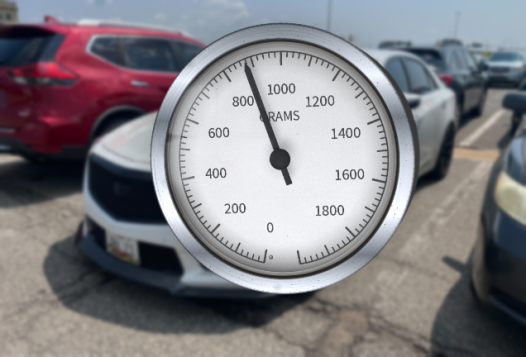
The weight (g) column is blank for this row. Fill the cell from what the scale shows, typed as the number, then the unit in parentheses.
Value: 880 (g)
